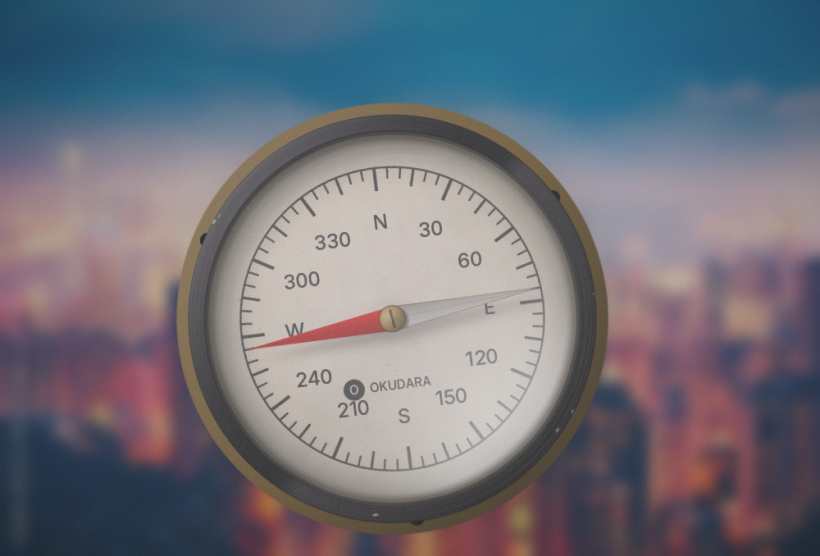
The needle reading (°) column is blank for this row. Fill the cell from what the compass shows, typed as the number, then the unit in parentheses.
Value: 265 (°)
